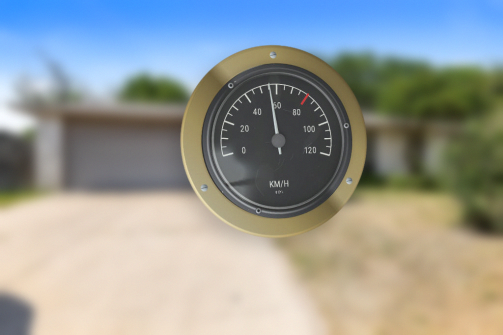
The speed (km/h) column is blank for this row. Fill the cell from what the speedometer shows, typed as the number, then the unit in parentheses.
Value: 55 (km/h)
